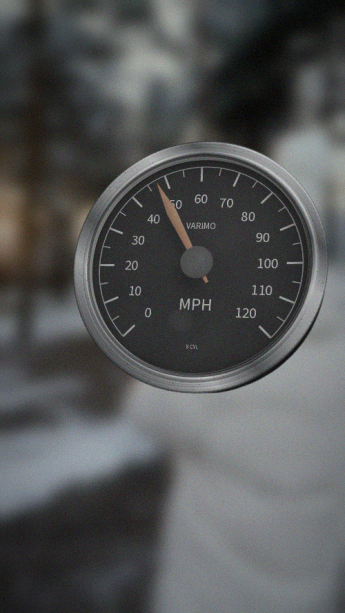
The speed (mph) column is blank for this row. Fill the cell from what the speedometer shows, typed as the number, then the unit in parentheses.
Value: 47.5 (mph)
